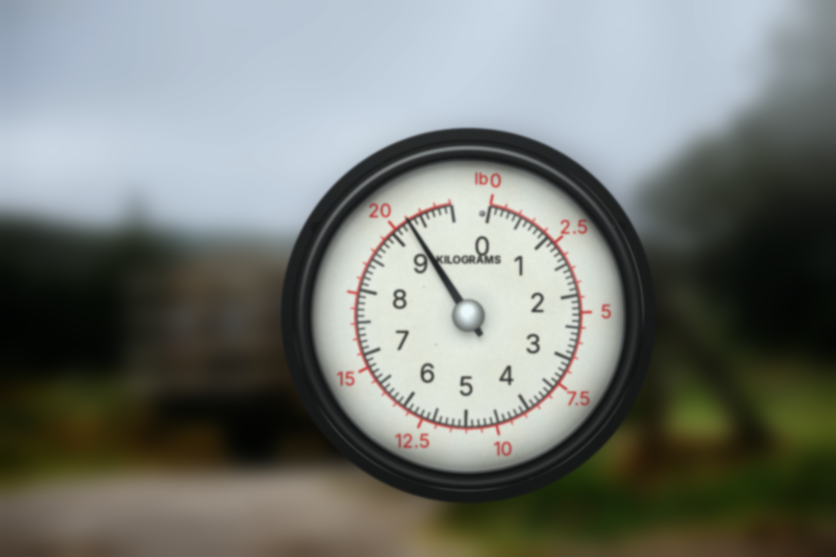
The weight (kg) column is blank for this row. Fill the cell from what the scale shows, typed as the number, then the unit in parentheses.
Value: 9.3 (kg)
